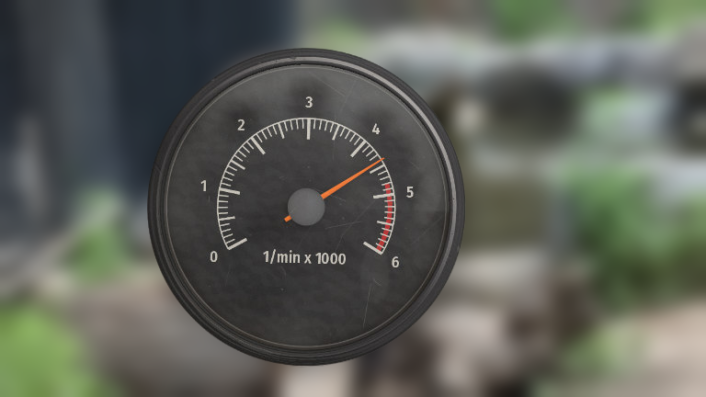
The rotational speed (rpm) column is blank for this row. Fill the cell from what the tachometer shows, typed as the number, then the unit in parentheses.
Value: 4400 (rpm)
